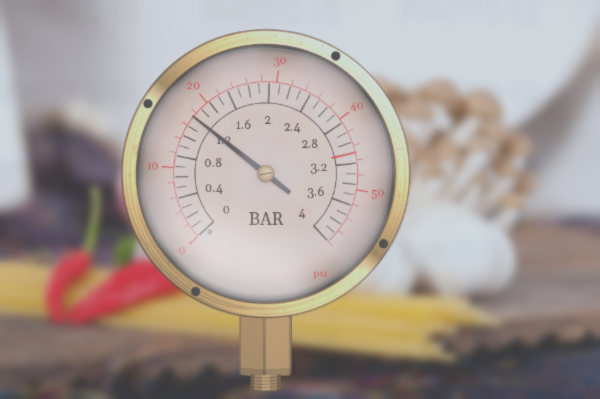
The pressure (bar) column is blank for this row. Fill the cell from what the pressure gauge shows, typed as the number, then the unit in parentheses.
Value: 1.2 (bar)
